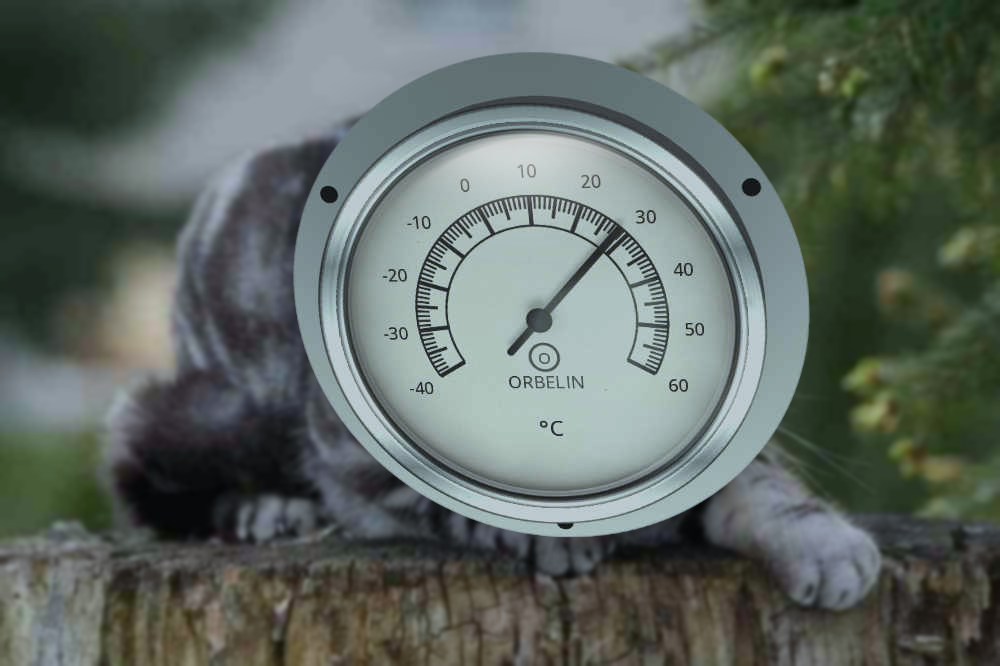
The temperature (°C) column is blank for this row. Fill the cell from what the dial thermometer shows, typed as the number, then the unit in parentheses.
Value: 28 (°C)
